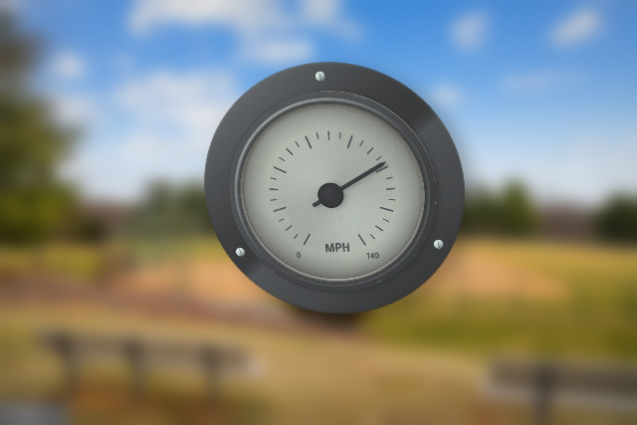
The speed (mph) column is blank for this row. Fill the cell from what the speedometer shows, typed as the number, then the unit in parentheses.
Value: 97.5 (mph)
